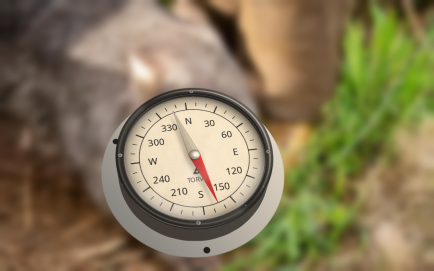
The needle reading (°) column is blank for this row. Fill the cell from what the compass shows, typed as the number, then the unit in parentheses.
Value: 165 (°)
